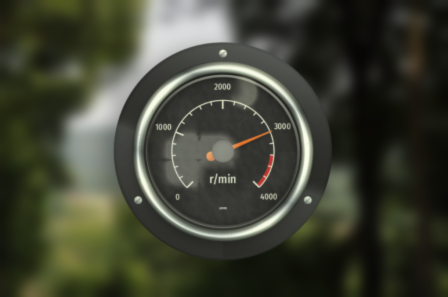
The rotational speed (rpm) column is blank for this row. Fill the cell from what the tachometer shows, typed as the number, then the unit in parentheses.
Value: 3000 (rpm)
